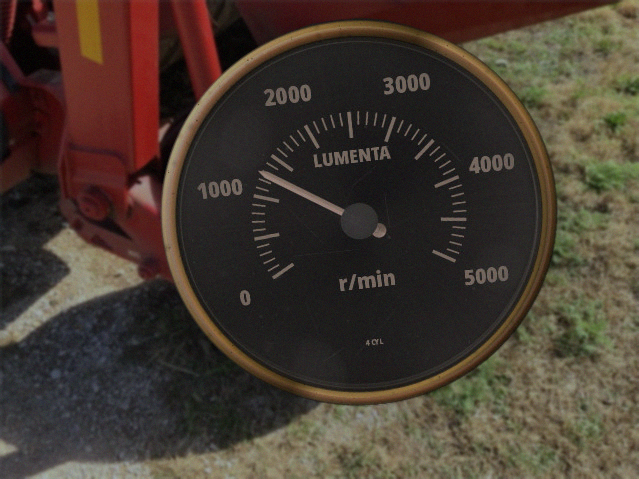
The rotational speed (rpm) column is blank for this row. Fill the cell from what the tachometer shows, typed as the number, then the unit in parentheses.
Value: 1300 (rpm)
